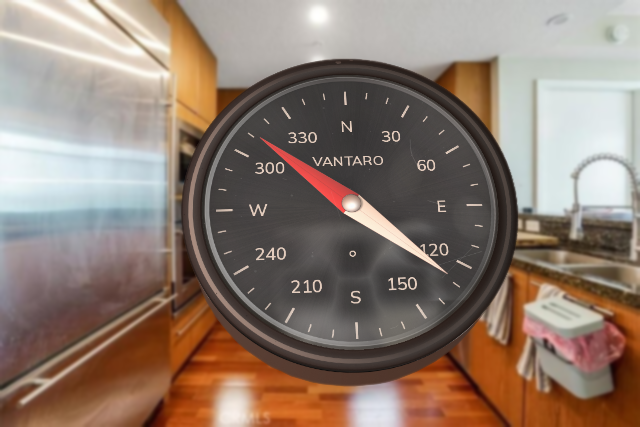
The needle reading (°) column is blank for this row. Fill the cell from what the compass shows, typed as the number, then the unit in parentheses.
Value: 310 (°)
